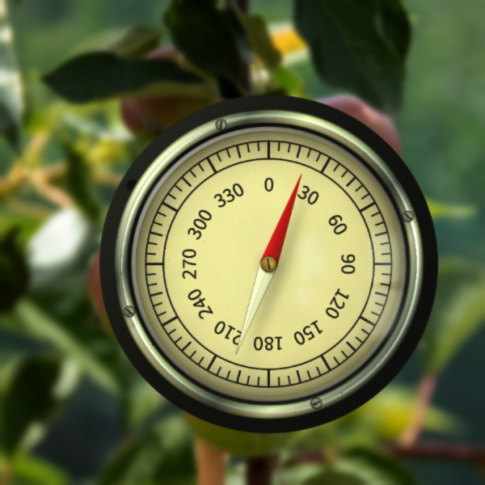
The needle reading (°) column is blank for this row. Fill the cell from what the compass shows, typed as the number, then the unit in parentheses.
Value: 20 (°)
